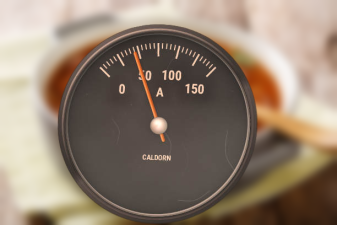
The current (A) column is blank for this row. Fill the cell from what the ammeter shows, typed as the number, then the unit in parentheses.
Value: 45 (A)
